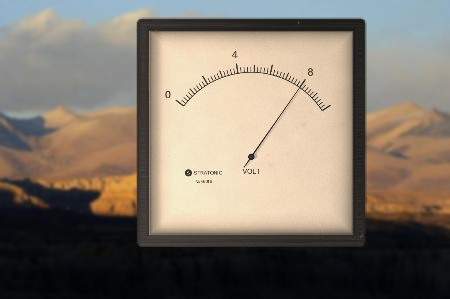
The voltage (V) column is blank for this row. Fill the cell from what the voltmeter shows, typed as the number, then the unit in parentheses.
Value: 8 (V)
